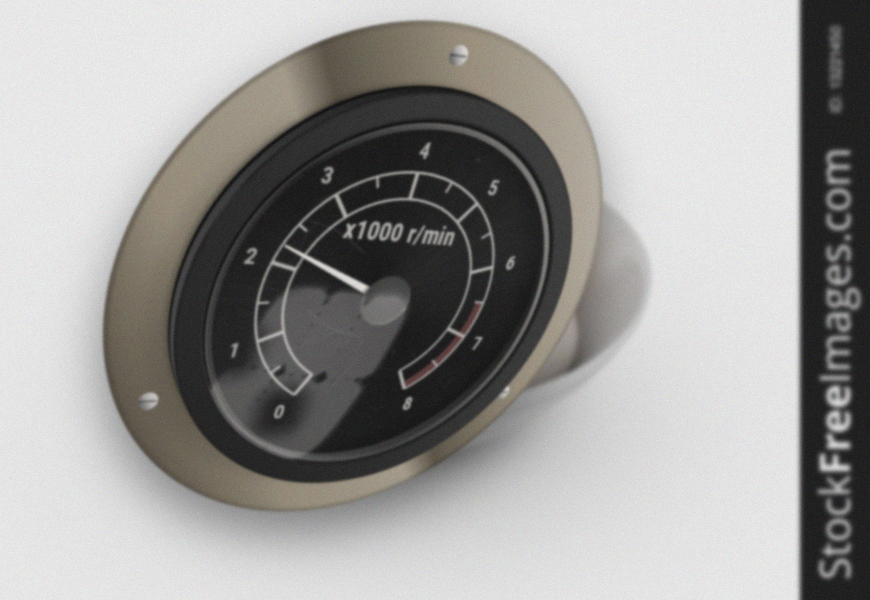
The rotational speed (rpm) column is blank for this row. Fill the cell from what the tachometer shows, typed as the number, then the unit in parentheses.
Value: 2250 (rpm)
